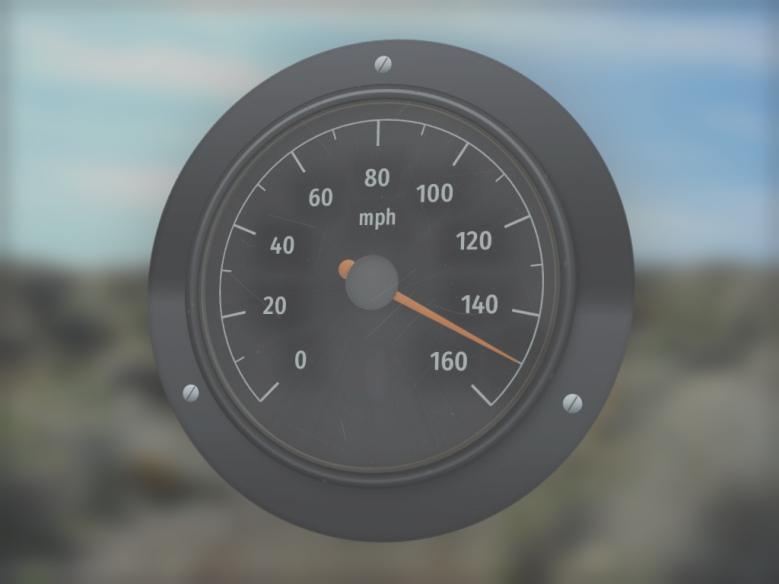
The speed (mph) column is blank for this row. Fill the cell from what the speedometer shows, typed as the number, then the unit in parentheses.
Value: 150 (mph)
